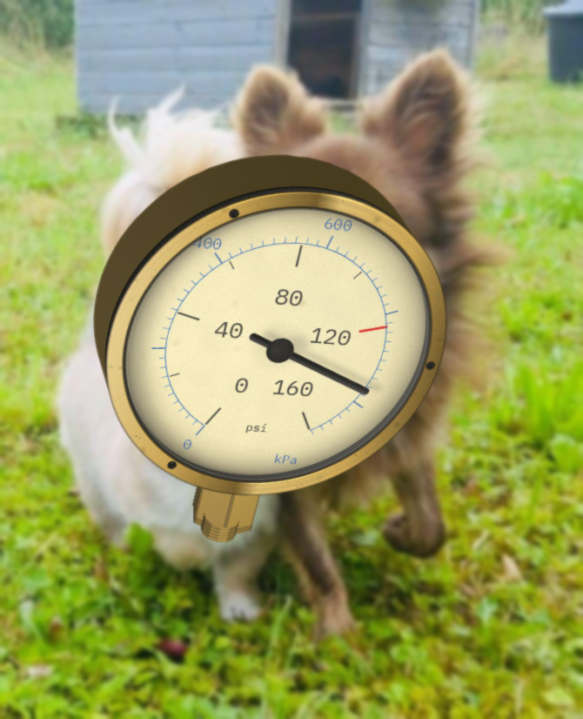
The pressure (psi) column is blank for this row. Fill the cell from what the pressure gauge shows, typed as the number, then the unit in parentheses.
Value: 140 (psi)
